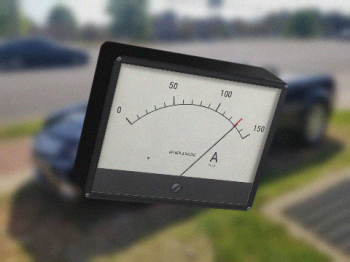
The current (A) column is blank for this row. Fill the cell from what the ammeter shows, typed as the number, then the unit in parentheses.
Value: 130 (A)
